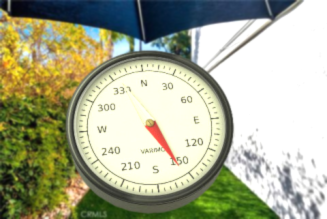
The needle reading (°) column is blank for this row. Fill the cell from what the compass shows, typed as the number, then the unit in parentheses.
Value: 155 (°)
